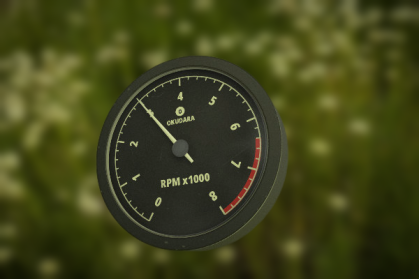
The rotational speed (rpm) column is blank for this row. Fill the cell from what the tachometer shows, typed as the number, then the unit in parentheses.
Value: 3000 (rpm)
